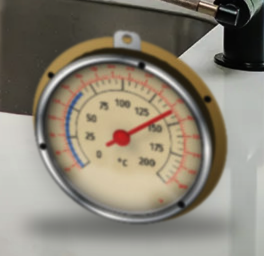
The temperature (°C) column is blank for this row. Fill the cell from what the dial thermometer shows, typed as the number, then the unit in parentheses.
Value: 140 (°C)
